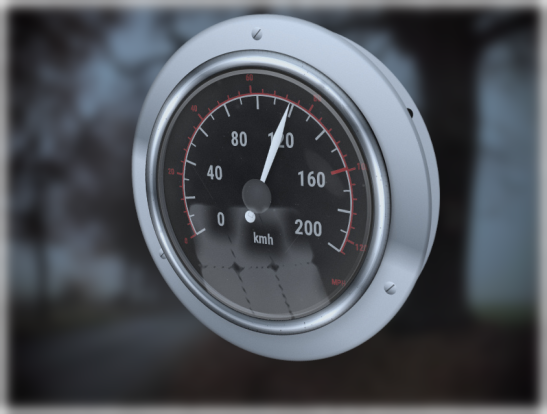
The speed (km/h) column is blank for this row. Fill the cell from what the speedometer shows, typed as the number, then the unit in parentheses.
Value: 120 (km/h)
